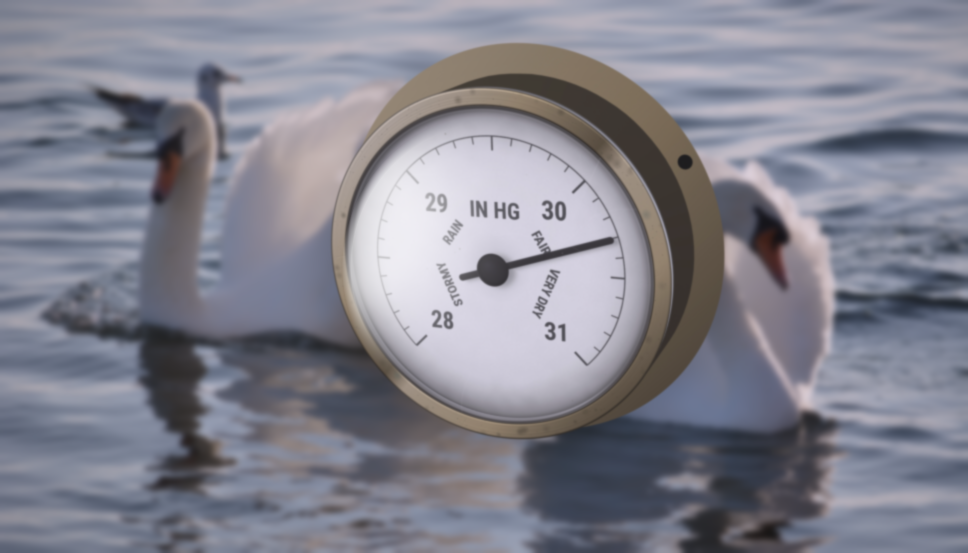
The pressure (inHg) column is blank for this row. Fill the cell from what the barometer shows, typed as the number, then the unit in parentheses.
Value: 30.3 (inHg)
